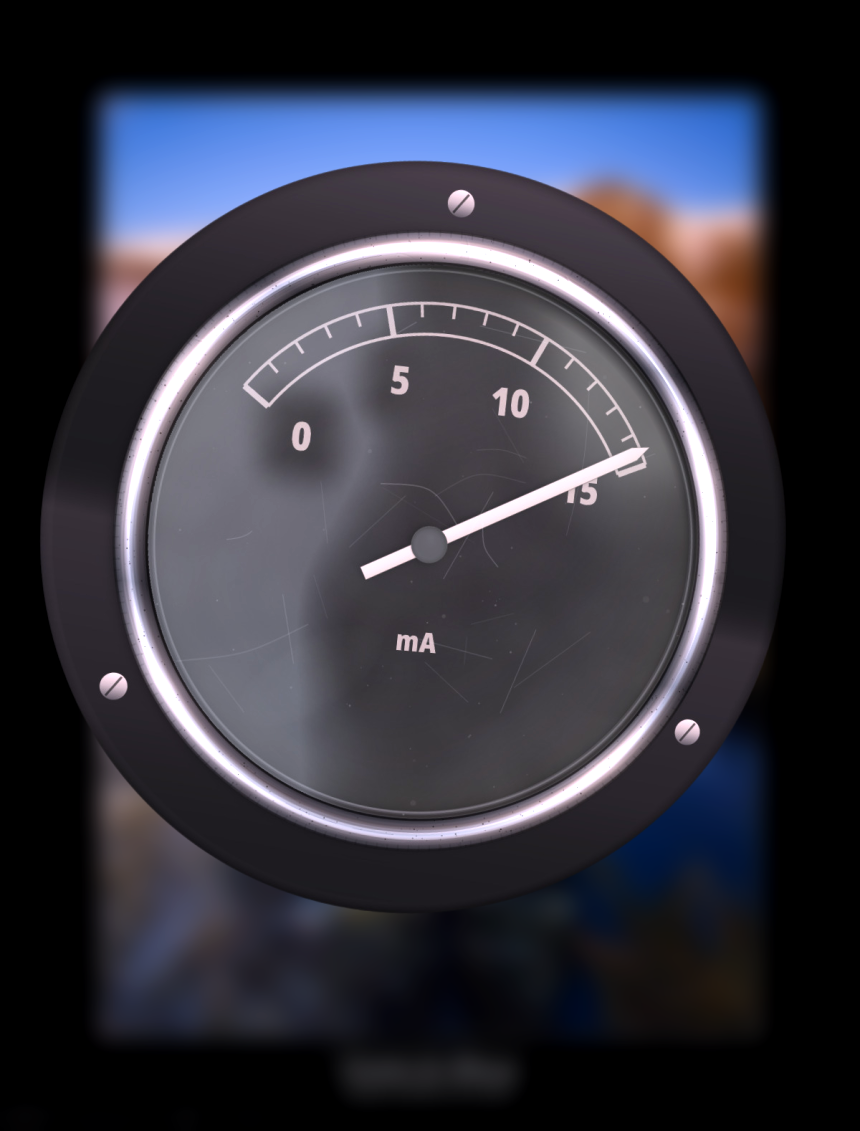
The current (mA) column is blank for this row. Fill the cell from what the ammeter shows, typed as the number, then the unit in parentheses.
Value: 14.5 (mA)
